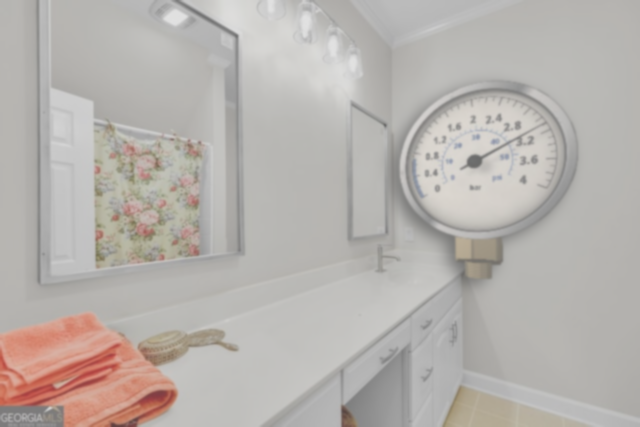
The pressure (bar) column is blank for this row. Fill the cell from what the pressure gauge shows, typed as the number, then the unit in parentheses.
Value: 3.1 (bar)
